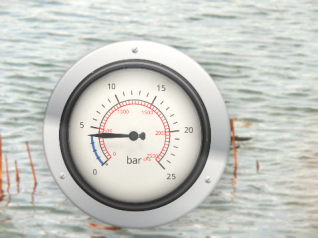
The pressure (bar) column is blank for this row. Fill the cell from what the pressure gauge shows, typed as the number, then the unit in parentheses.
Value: 4 (bar)
